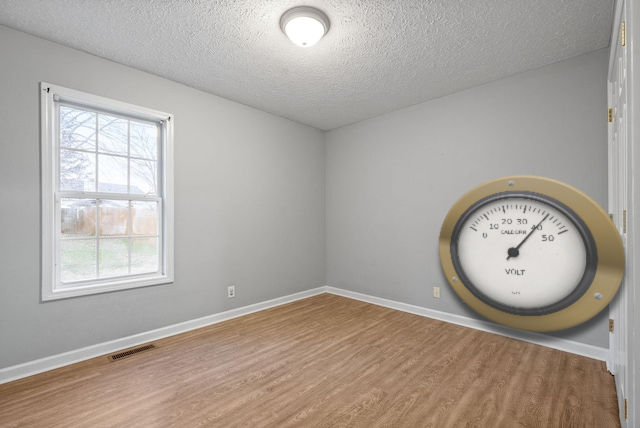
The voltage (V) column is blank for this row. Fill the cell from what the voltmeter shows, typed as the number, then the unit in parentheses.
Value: 40 (V)
